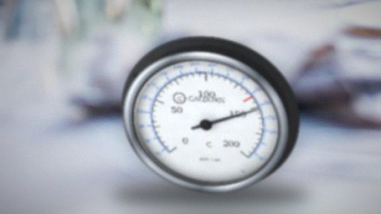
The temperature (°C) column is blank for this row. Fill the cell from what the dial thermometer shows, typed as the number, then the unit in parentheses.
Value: 150 (°C)
